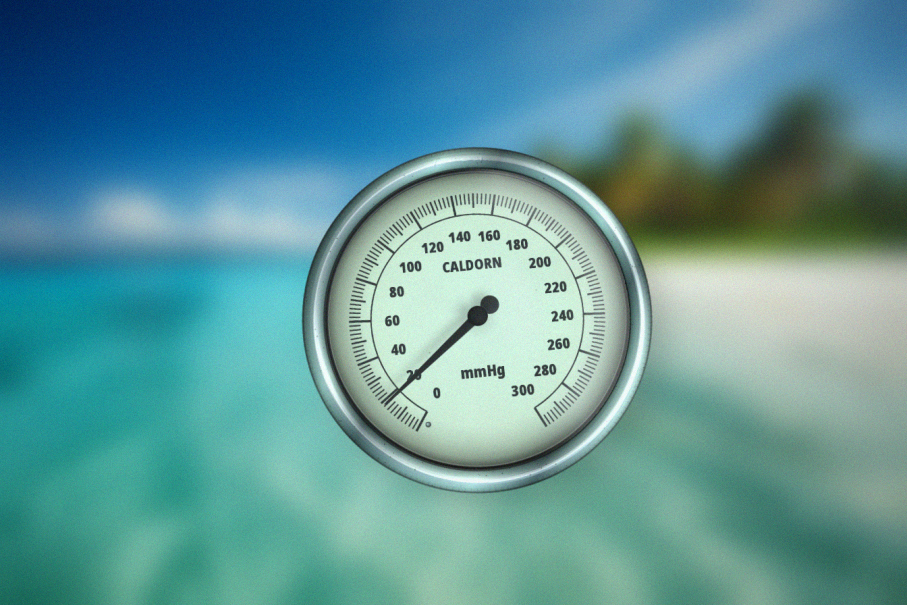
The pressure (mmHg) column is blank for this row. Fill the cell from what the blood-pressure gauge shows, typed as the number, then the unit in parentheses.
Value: 18 (mmHg)
